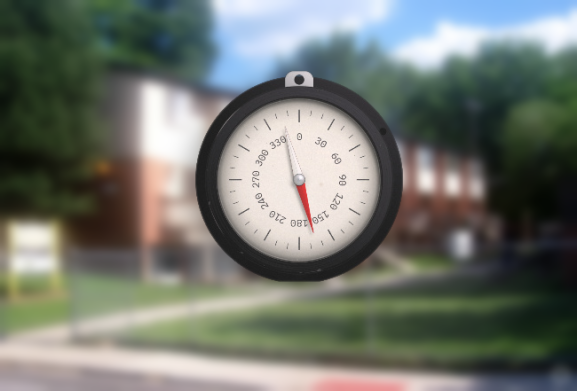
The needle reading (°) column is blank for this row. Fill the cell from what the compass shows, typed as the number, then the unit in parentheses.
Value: 165 (°)
